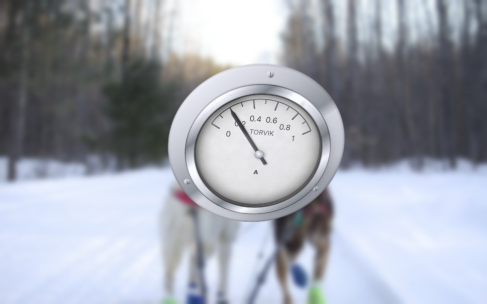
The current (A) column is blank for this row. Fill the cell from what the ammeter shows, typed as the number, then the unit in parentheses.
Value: 0.2 (A)
